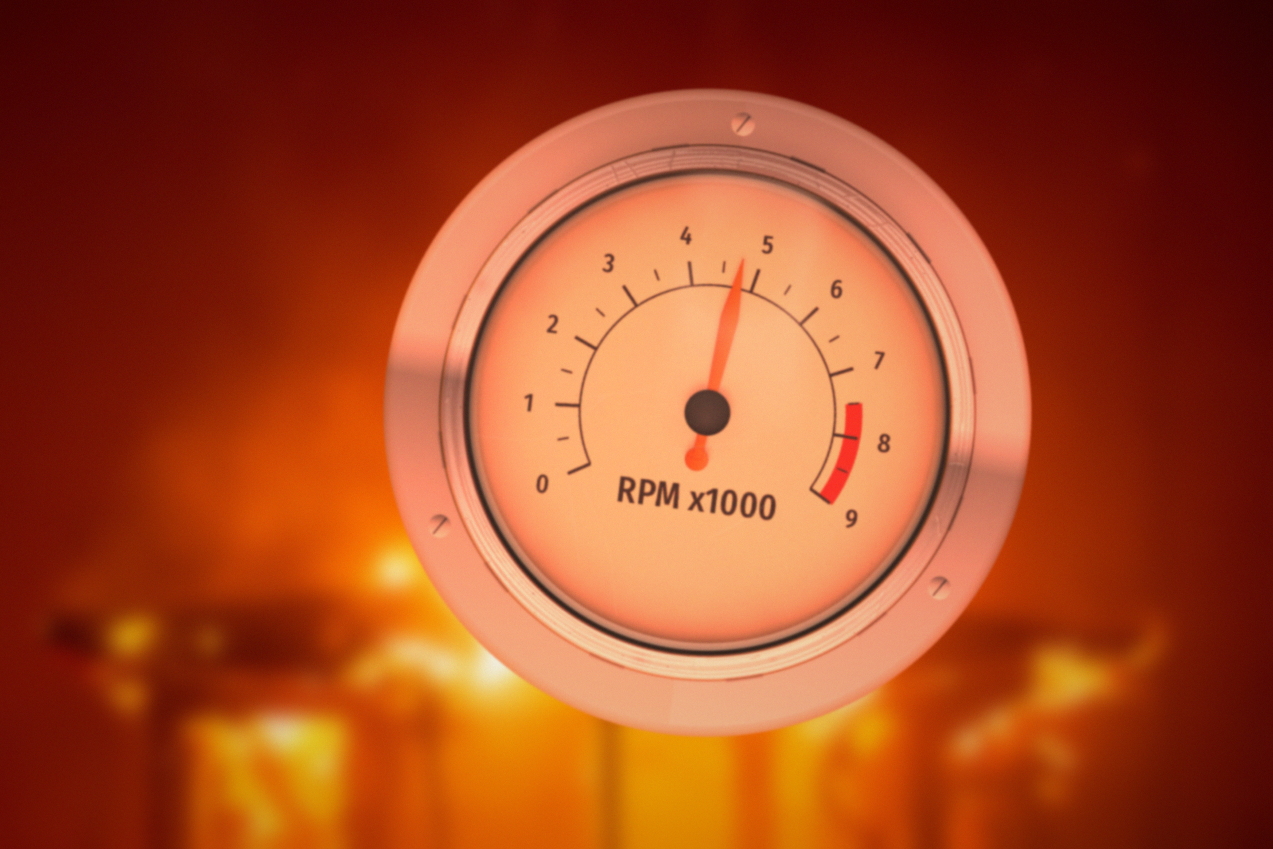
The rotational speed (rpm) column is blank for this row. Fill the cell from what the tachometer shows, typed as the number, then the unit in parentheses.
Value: 4750 (rpm)
